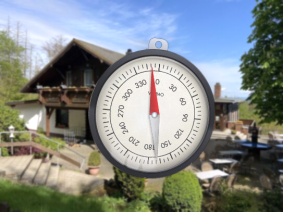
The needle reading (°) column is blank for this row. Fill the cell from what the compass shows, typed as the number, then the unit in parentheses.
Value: 350 (°)
